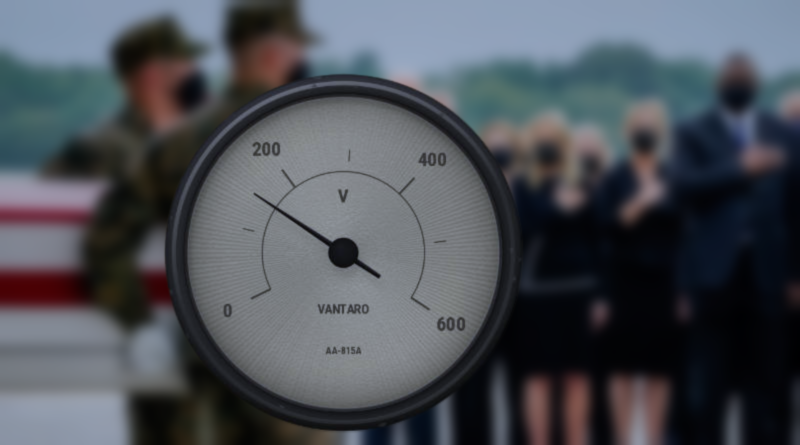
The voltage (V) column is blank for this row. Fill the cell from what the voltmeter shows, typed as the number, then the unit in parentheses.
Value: 150 (V)
